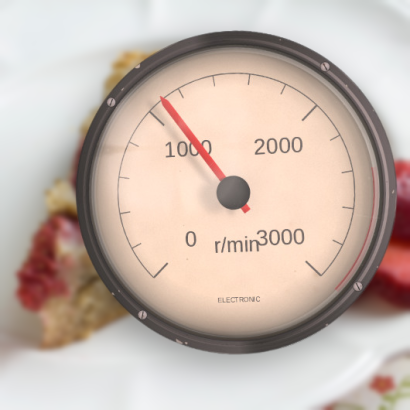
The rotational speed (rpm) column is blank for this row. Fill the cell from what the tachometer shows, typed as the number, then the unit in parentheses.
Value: 1100 (rpm)
